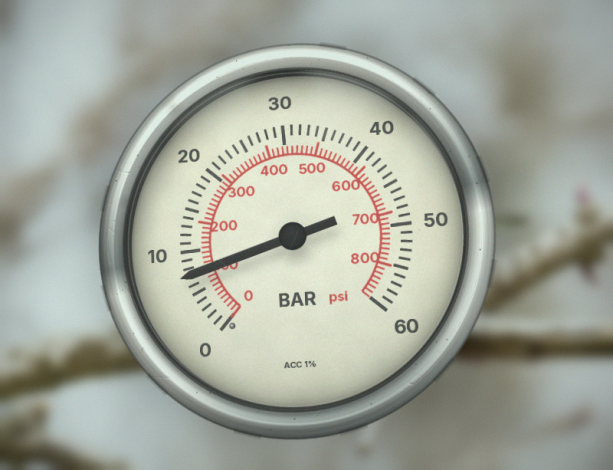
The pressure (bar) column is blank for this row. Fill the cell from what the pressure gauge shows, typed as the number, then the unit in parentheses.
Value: 7 (bar)
